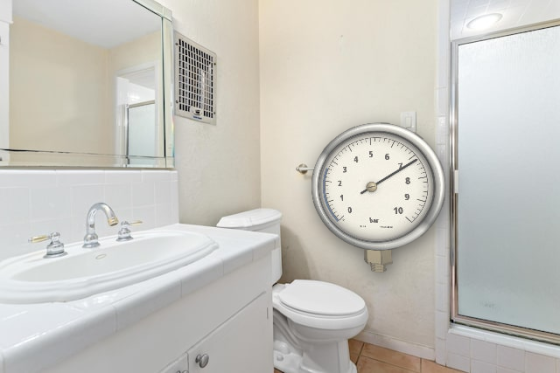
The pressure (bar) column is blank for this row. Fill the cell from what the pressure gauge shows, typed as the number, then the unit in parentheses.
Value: 7.2 (bar)
